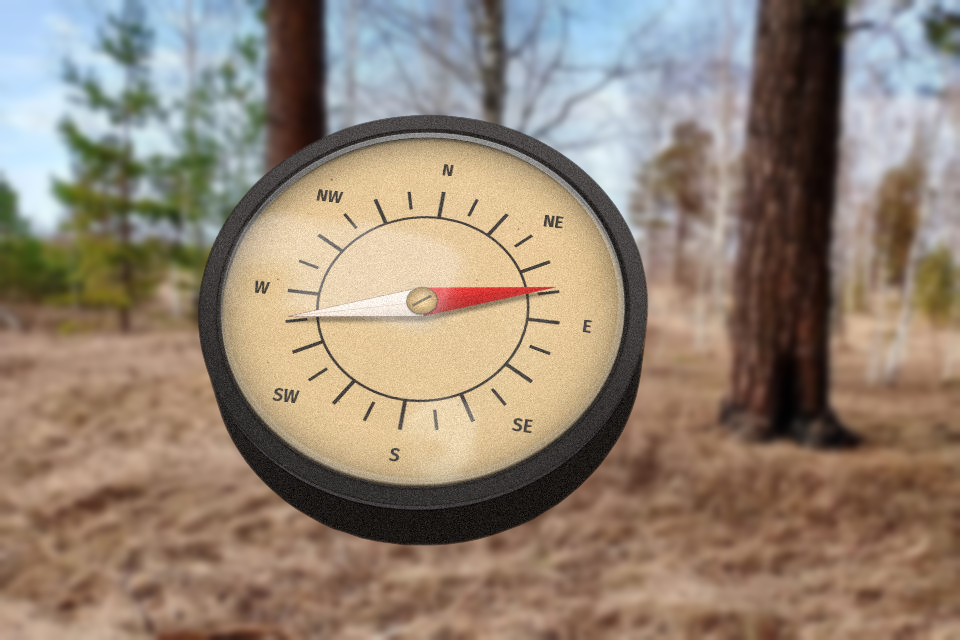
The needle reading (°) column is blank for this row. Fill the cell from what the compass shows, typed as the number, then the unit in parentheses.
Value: 75 (°)
